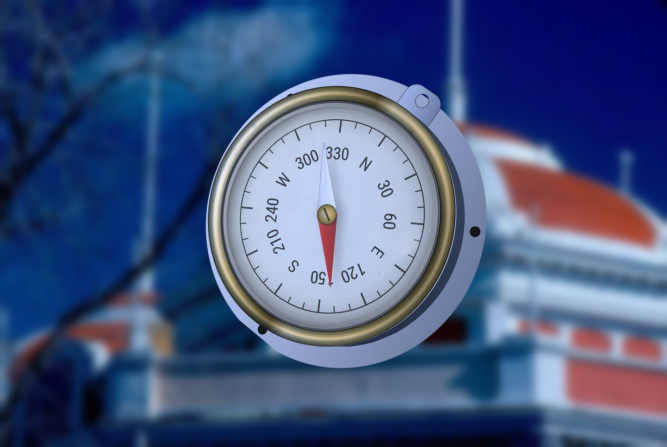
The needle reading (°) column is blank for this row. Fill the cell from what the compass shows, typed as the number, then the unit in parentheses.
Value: 140 (°)
